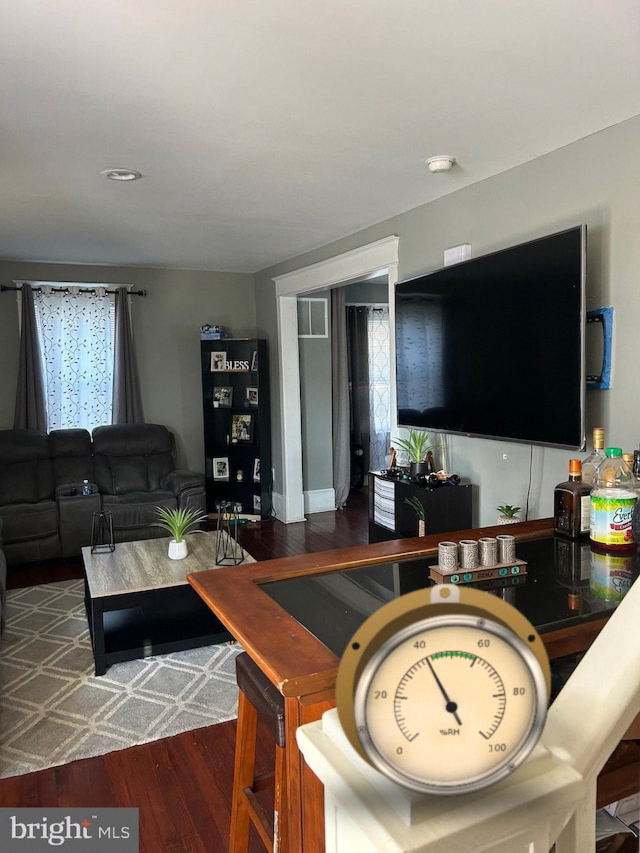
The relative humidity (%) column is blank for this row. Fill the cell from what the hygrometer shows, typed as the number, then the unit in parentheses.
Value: 40 (%)
